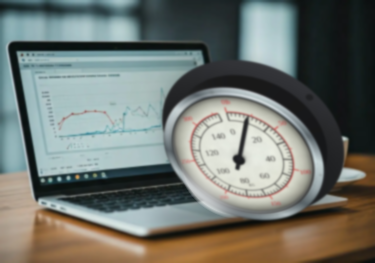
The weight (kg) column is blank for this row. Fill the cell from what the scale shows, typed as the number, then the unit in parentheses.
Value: 10 (kg)
